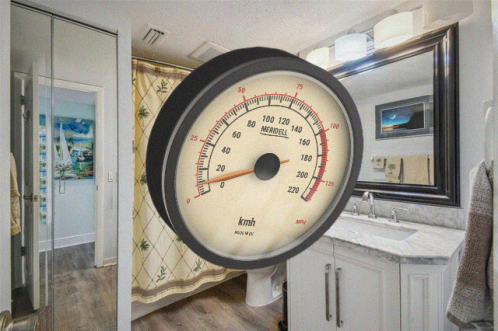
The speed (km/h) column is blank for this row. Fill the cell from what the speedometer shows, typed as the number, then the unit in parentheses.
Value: 10 (km/h)
